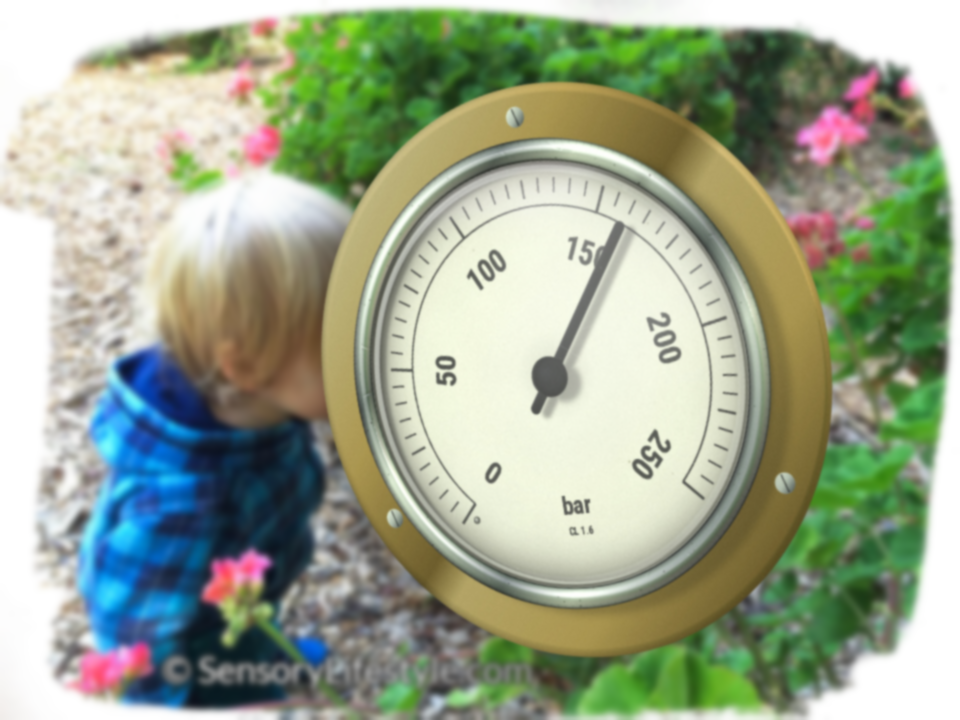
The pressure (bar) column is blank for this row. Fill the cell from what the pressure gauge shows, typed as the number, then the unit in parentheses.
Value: 160 (bar)
